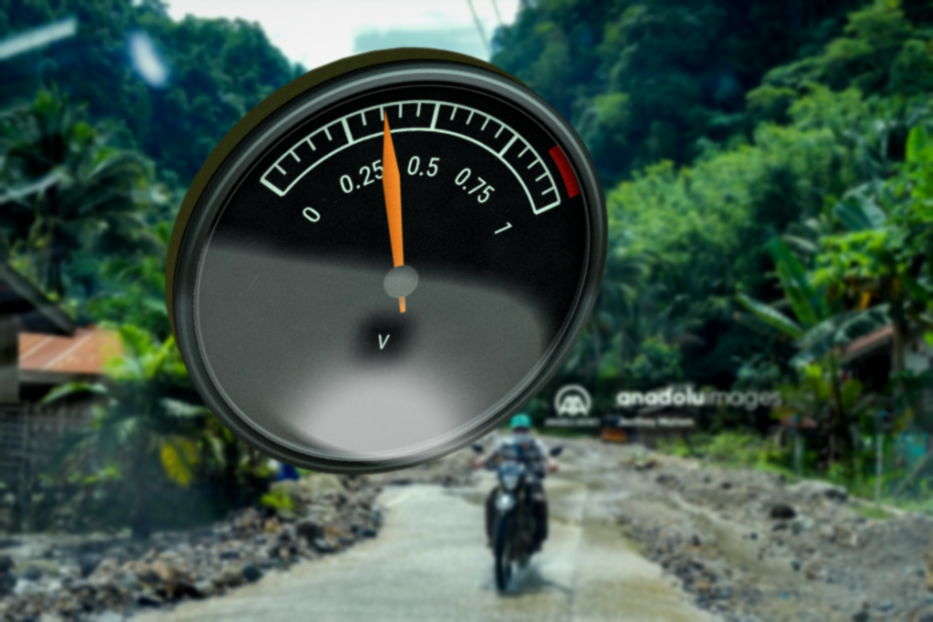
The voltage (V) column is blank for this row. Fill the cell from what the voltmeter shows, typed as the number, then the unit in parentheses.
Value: 0.35 (V)
